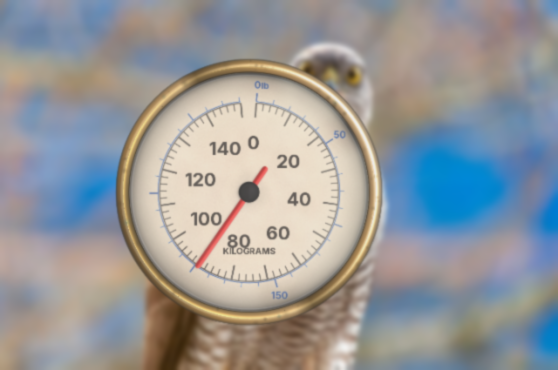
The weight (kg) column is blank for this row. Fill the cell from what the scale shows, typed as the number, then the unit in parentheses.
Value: 90 (kg)
